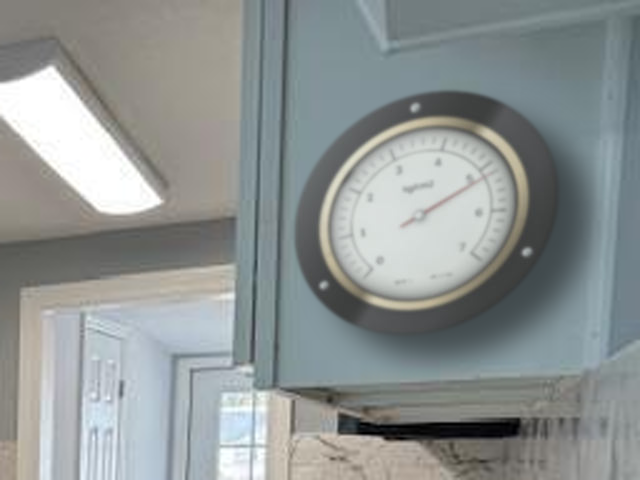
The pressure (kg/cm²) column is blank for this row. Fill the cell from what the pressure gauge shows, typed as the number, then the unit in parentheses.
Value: 5.2 (kg/cm²)
